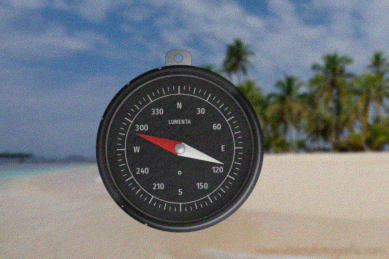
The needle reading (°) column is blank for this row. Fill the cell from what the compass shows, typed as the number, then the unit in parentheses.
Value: 290 (°)
